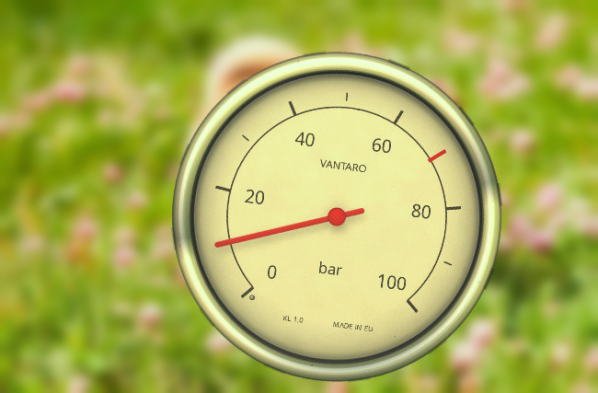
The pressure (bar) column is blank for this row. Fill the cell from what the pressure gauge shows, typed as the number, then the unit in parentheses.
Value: 10 (bar)
